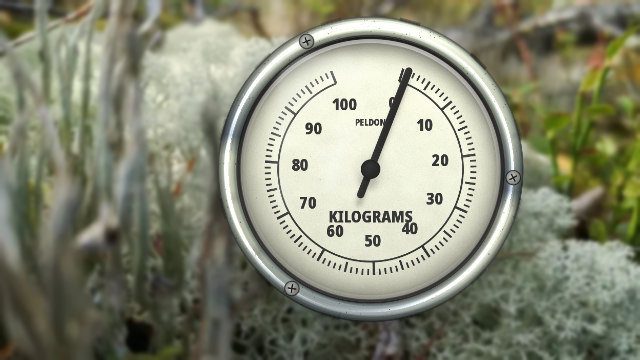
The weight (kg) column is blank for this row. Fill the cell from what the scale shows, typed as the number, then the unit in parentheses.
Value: 1 (kg)
